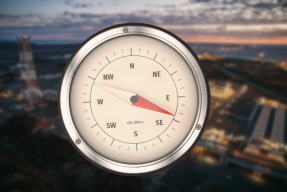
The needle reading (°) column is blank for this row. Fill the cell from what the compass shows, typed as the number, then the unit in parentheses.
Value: 115 (°)
